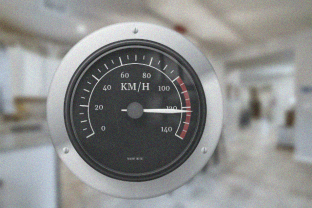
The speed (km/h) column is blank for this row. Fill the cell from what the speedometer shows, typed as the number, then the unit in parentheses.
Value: 122.5 (km/h)
